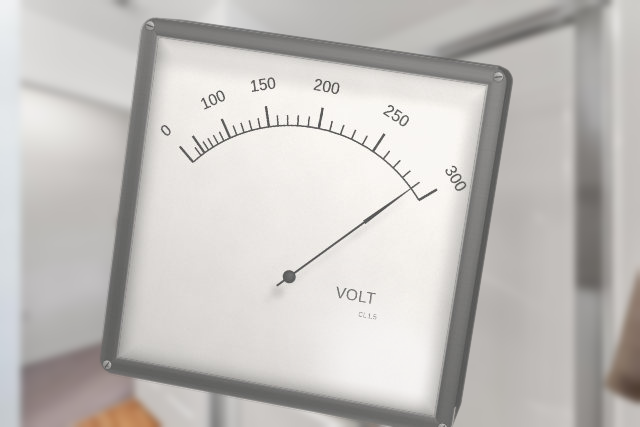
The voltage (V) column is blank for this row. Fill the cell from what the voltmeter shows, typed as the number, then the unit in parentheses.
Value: 290 (V)
